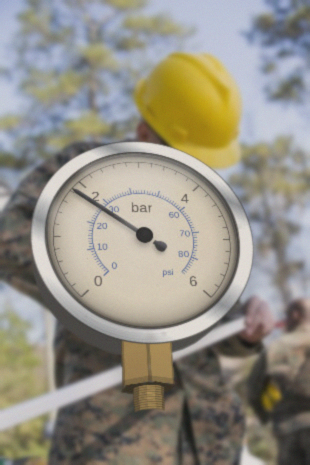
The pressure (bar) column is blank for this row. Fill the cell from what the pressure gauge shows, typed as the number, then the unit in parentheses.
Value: 1.8 (bar)
